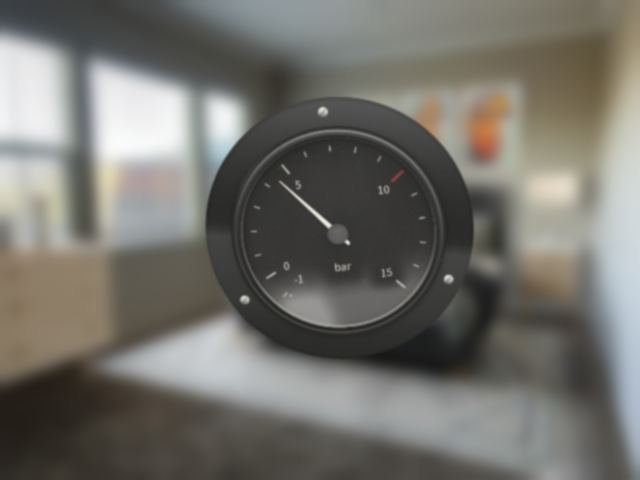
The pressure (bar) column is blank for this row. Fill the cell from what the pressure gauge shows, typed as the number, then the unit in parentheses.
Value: 4.5 (bar)
